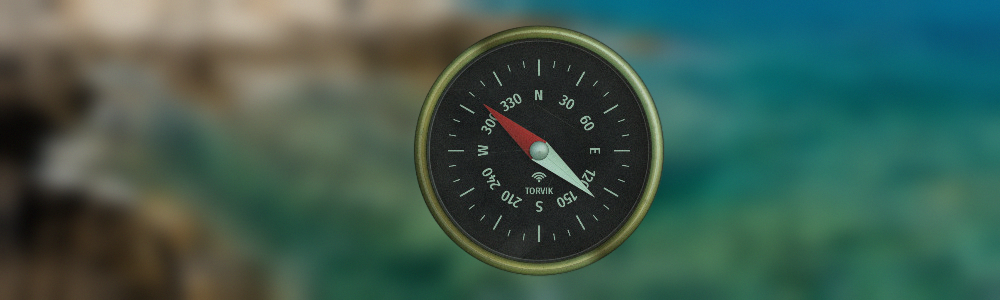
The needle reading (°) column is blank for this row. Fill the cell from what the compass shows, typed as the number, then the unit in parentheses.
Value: 310 (°)
